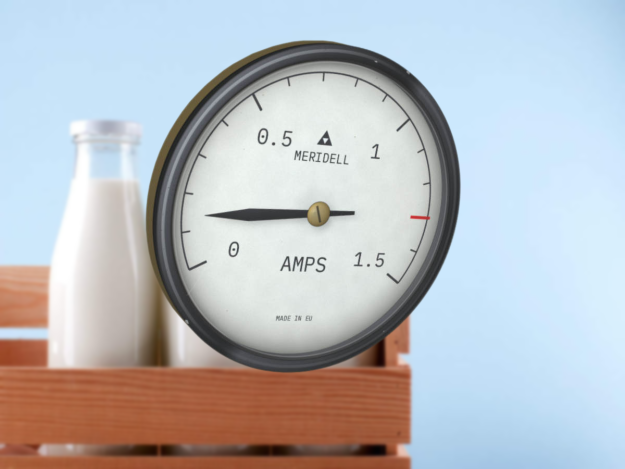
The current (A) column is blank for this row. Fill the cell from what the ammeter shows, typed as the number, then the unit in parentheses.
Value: 0.15 (A)
